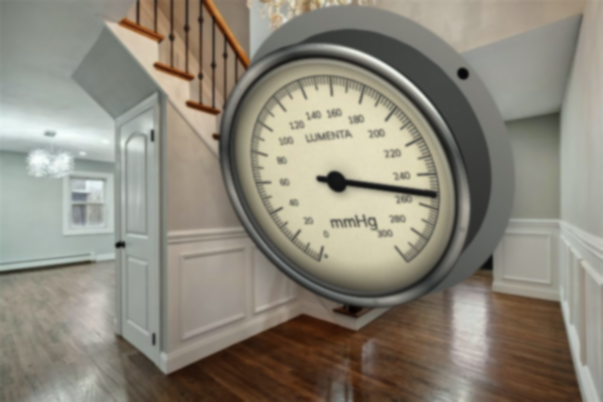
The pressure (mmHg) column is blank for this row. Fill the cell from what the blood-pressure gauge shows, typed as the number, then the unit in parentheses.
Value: 250 (mmHg)
